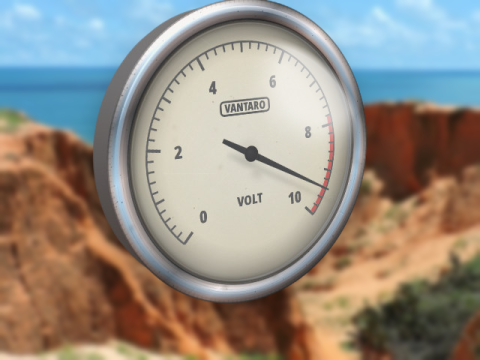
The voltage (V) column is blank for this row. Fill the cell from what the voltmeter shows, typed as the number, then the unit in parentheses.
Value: 9.4 (V)
